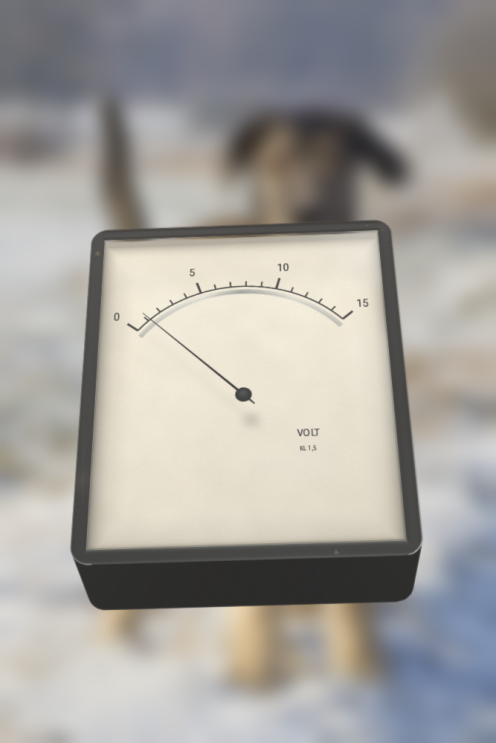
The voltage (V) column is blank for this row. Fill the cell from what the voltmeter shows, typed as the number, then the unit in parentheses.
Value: 1 (V)
